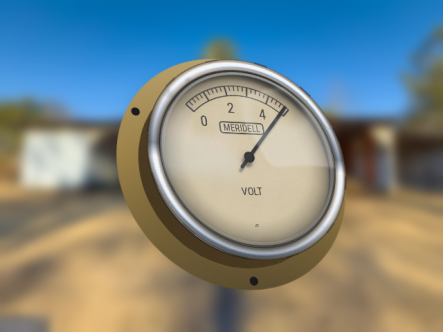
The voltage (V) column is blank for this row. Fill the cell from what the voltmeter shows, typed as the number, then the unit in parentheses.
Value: 4.8 (V)
